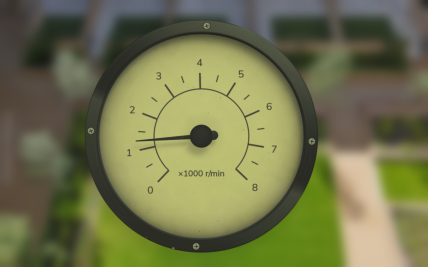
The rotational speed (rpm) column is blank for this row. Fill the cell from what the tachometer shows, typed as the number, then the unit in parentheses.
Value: 1250 (rpm)
